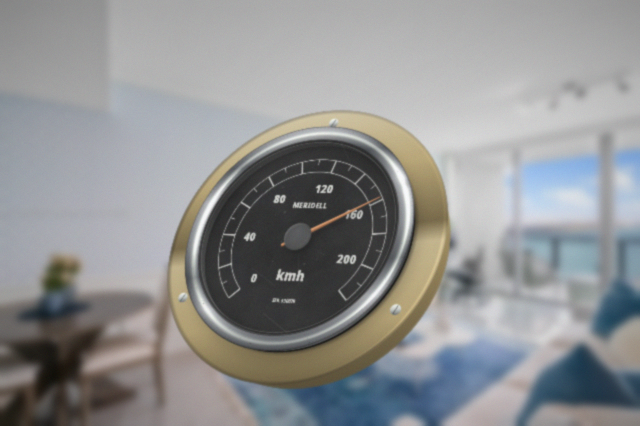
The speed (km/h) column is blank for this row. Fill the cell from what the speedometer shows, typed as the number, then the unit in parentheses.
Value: 160 (km/h)
